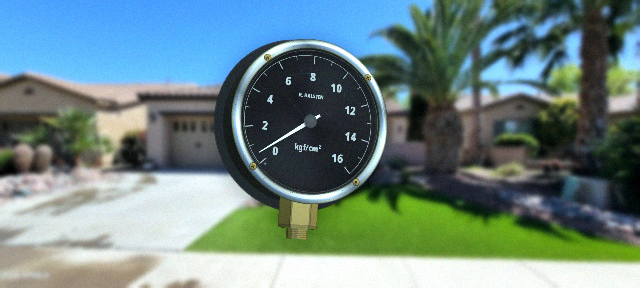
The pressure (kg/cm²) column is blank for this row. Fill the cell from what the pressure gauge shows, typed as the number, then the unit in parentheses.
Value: 0.5 (kg/cm²)
